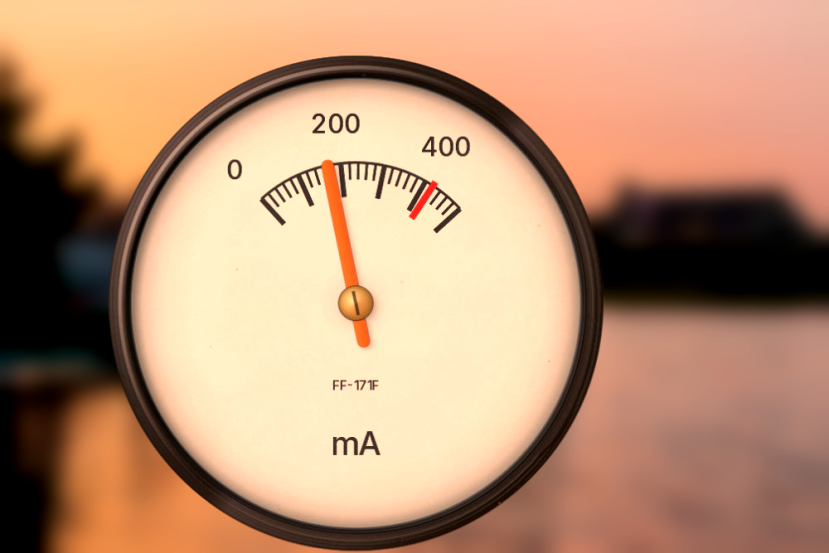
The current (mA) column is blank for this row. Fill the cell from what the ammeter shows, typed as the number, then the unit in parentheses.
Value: 170 (mA)
